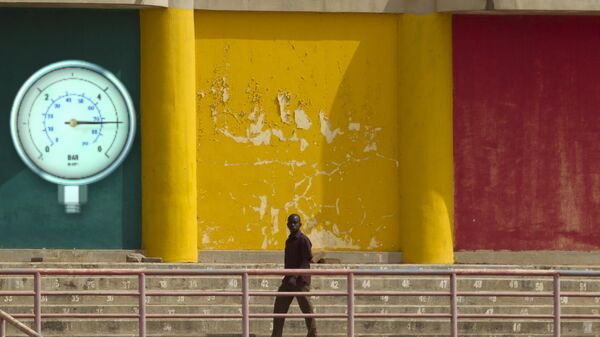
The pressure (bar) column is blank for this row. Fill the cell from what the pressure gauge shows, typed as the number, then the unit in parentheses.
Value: 5 (bar)
